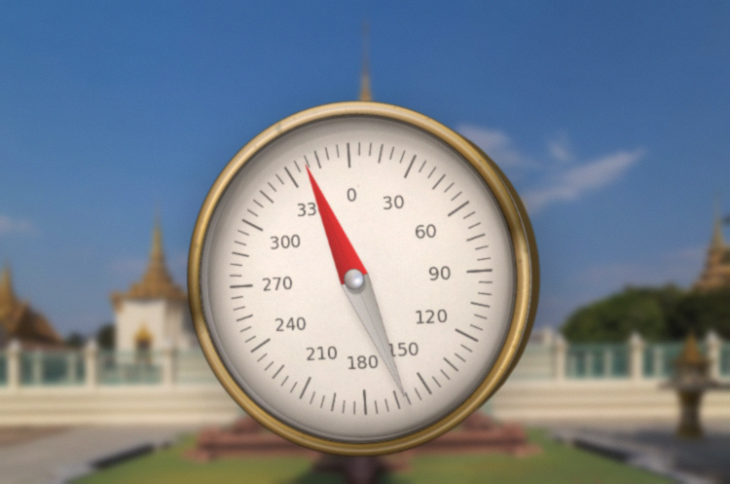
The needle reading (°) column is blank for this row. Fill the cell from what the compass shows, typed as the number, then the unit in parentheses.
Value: 340 (°)
